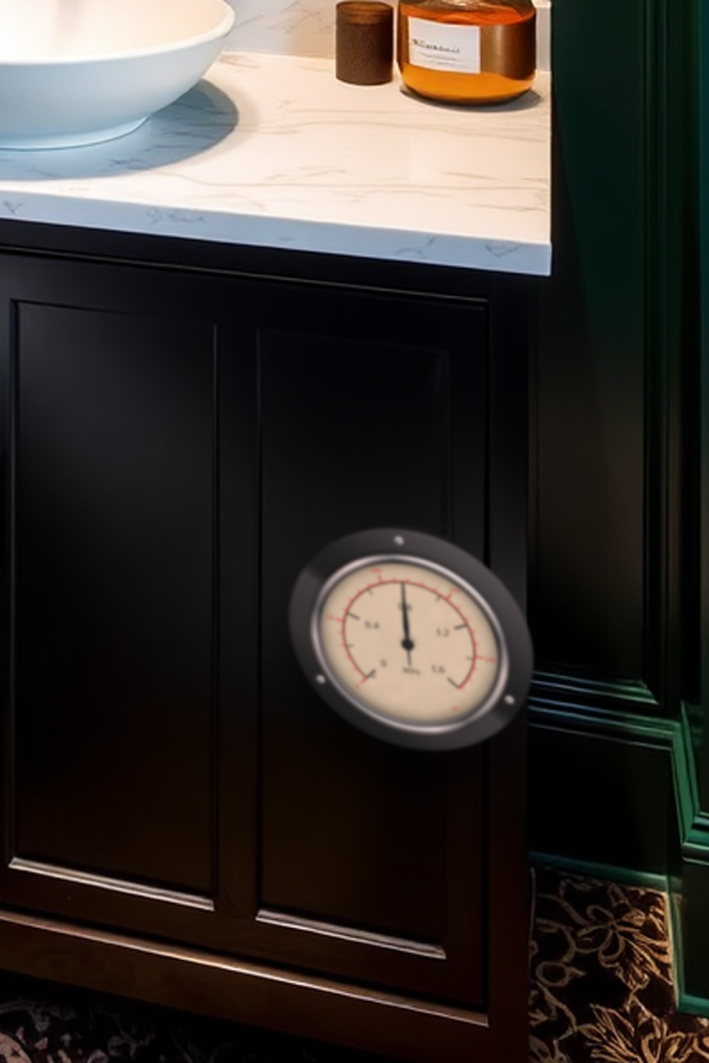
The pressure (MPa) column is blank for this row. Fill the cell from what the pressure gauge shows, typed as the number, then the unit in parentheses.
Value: 0.8 (MPa)
